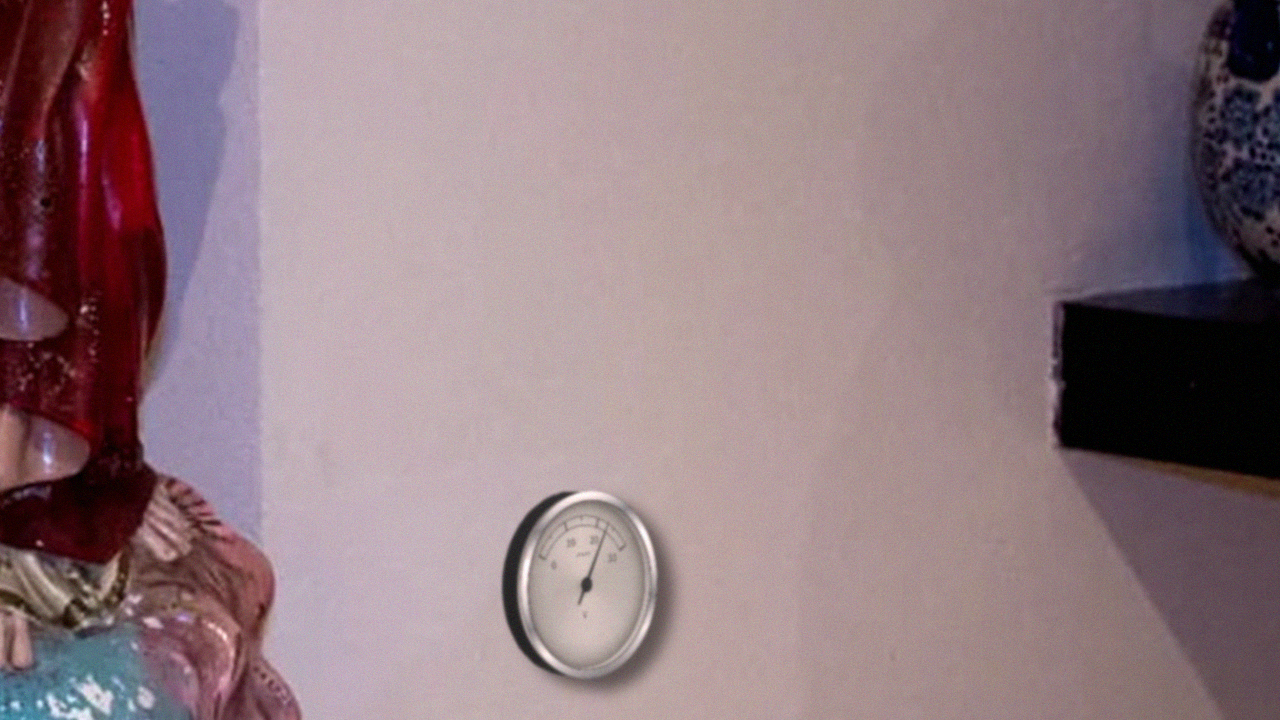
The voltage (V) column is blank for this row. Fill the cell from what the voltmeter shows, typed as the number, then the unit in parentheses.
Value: 22.5 (V)
